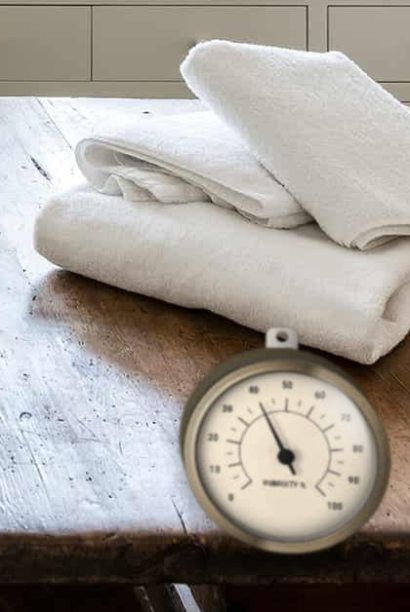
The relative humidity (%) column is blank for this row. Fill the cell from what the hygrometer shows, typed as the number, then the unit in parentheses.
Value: 40 (%)
